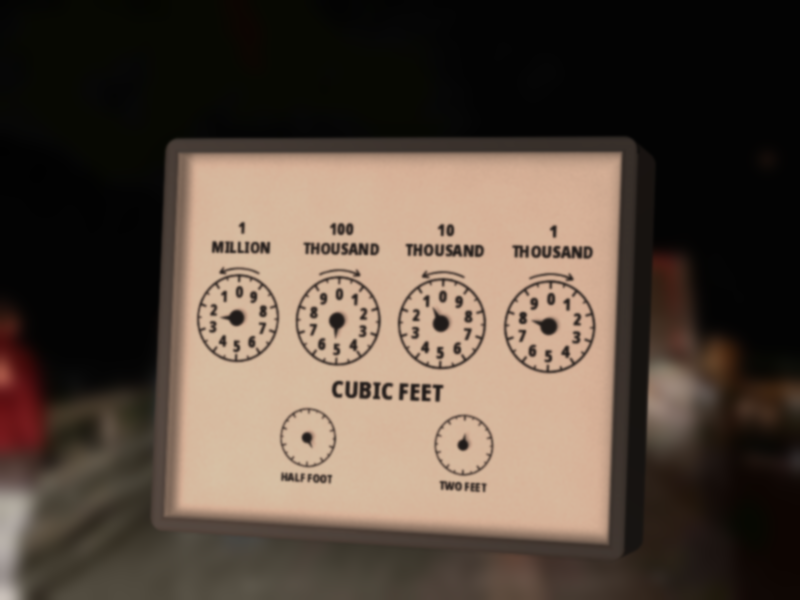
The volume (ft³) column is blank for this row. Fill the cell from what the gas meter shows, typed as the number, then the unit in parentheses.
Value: 250800 (ft³)
